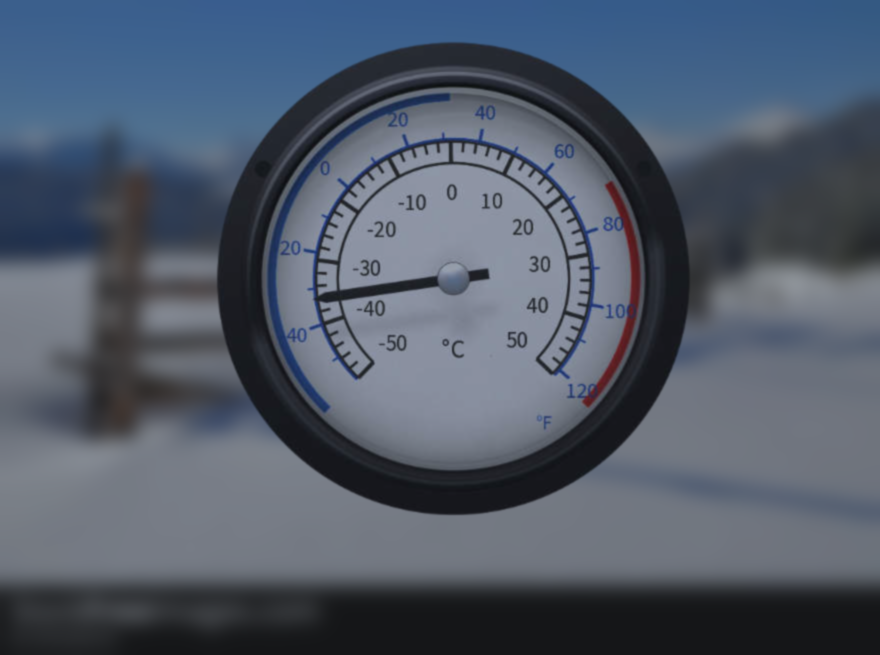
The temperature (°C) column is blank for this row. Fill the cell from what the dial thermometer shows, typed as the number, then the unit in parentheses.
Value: -36 (°C)
